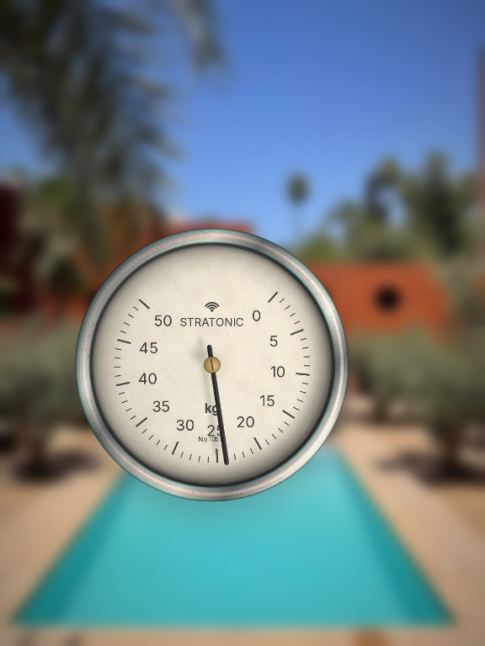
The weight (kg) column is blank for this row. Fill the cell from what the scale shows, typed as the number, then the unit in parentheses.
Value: 24 (kg)
